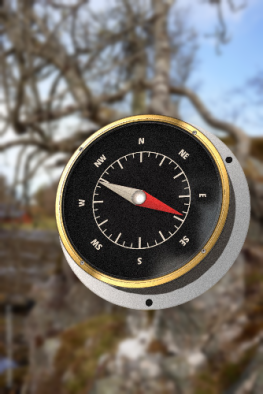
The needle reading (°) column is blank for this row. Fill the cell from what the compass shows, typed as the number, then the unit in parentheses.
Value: 115 (°)
